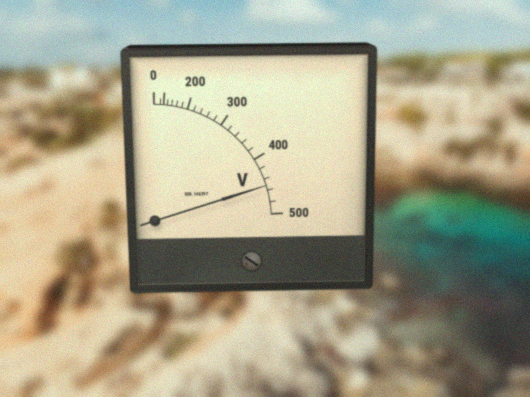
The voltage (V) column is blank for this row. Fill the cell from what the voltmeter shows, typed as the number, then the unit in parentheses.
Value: 450 (V)
